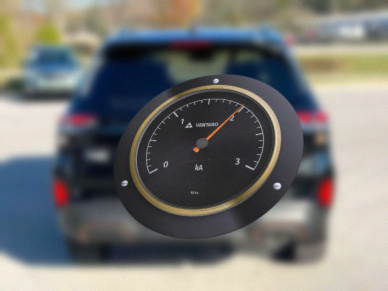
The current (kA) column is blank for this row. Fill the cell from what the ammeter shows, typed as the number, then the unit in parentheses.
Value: 2 (kA)
